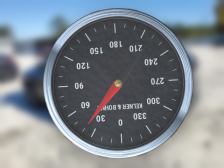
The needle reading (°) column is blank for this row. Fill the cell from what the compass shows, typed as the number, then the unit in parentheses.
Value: 40 (°)
